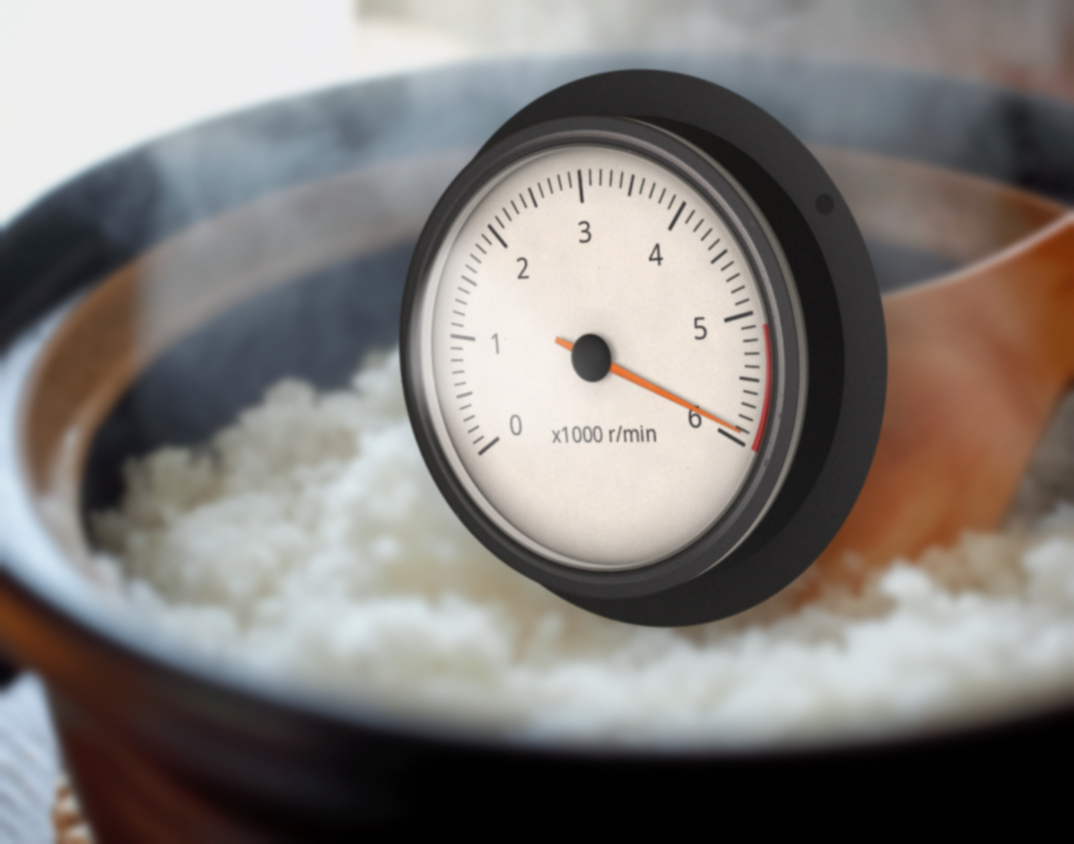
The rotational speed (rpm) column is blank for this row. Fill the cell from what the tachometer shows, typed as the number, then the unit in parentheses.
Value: 5900 (rpm)
